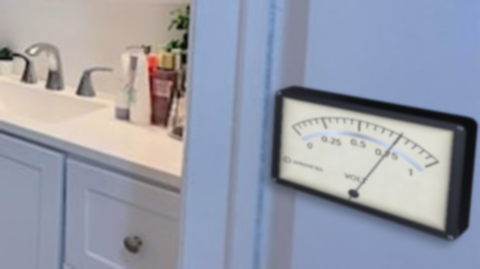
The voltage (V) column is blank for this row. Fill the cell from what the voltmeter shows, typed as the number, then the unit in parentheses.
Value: 0.75 (V)
